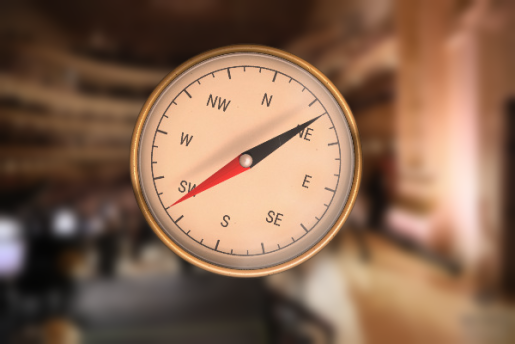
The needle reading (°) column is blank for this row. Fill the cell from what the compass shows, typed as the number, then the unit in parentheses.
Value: 220 (°)
